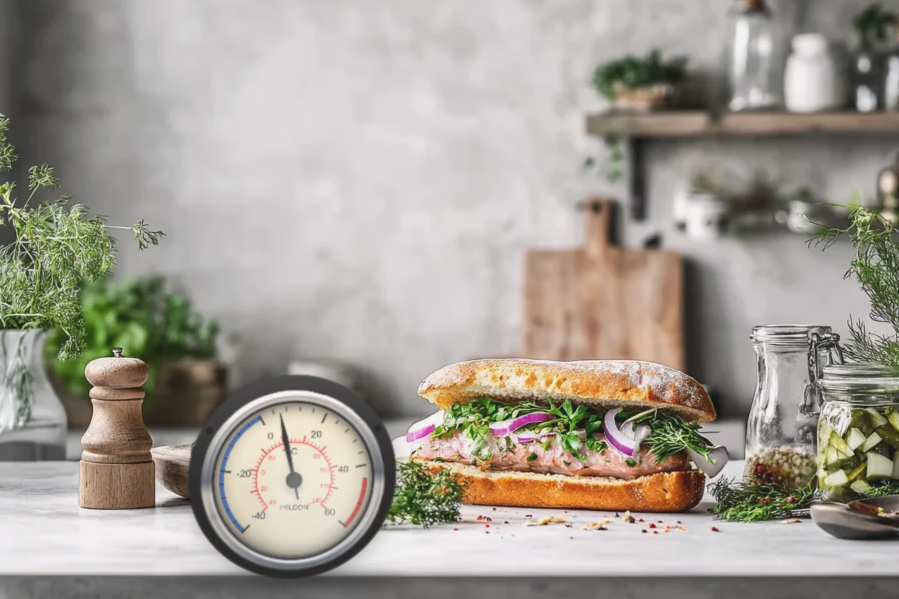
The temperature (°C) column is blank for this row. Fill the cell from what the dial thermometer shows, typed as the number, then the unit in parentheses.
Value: 6 (°C)
